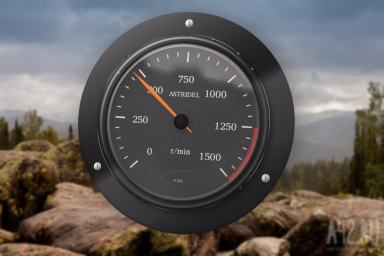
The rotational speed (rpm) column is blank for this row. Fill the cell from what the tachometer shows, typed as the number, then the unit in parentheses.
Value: 475 (rpm)
